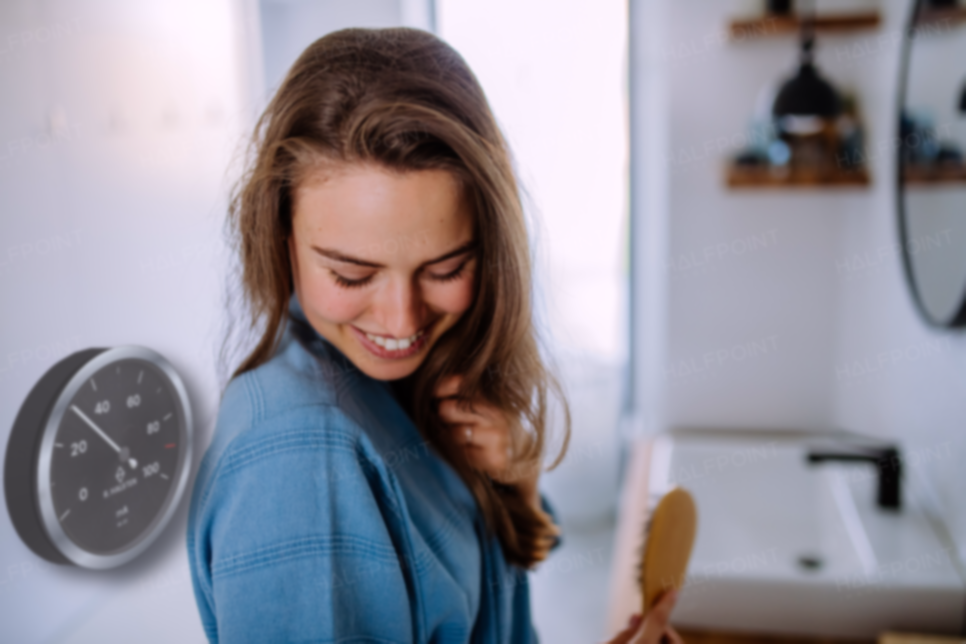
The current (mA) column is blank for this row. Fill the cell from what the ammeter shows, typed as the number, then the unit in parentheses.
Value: 30 (mA)
